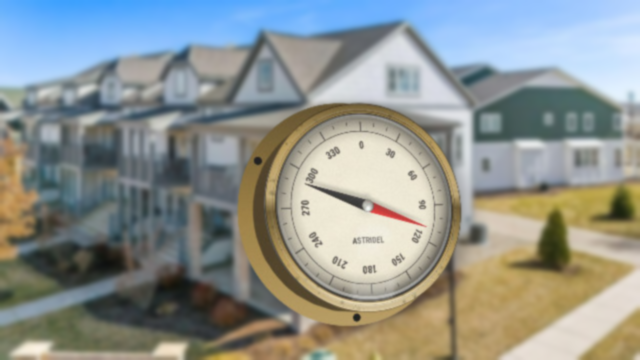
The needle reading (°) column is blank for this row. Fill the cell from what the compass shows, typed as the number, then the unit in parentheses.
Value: 110 (°)
